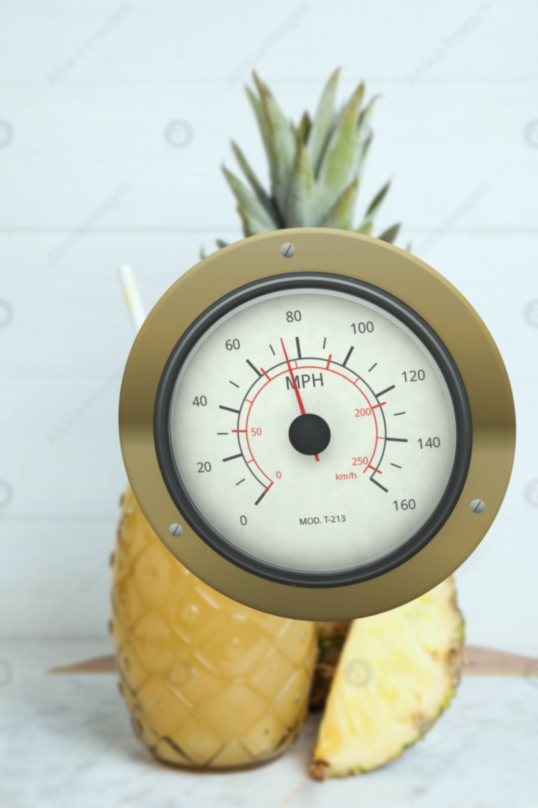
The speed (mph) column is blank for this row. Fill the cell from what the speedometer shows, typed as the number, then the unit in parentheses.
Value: 75 (mph)
